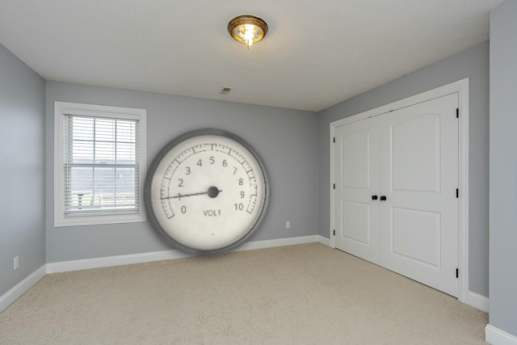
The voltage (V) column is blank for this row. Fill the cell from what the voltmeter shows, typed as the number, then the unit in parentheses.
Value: 1 (V)
